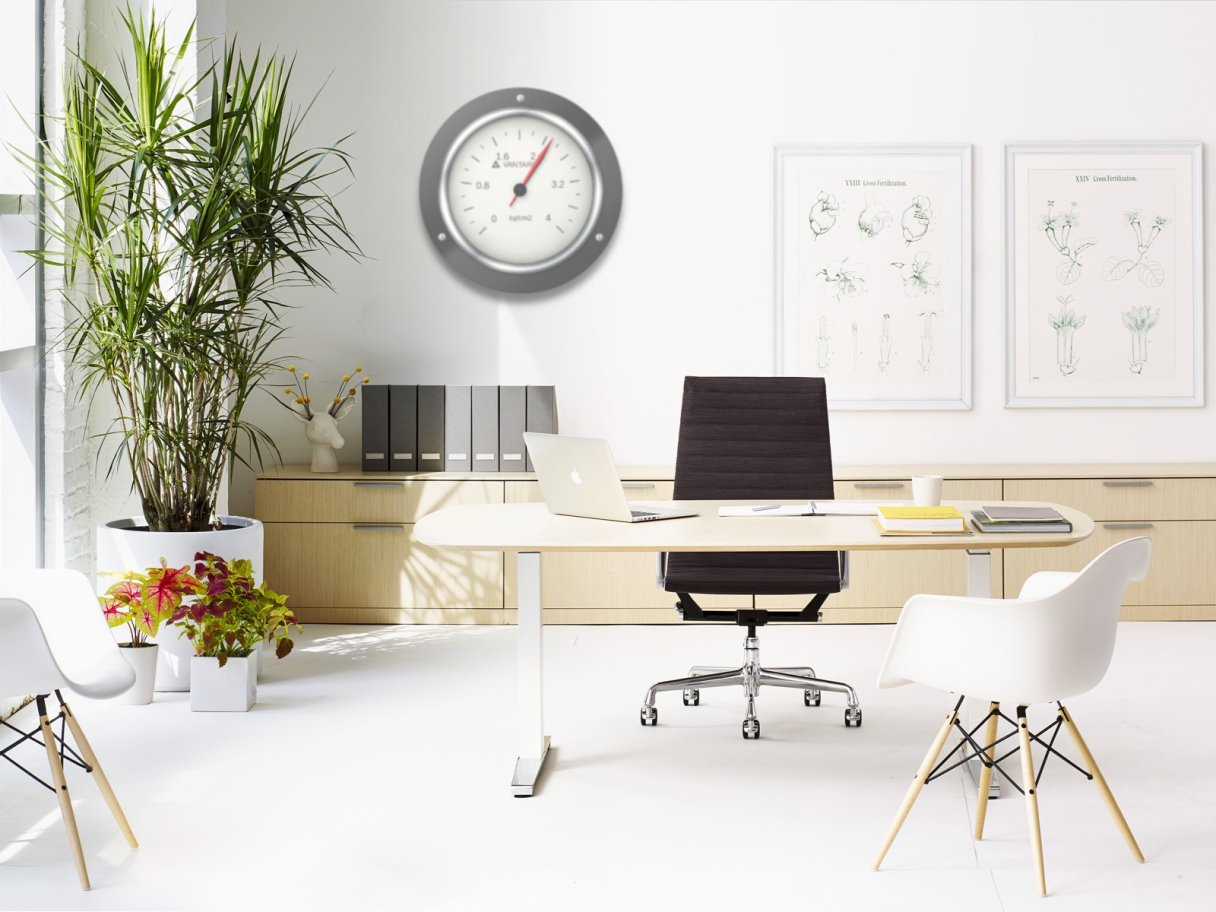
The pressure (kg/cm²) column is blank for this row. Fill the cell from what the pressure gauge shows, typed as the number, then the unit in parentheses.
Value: 2.5 (kg/cm²)
